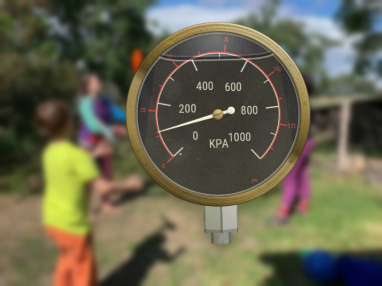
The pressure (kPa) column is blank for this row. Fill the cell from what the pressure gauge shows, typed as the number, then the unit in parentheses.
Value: 100 (kPa)
